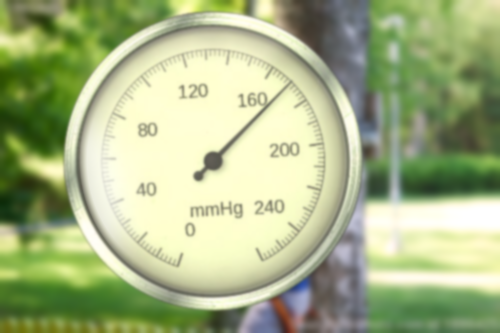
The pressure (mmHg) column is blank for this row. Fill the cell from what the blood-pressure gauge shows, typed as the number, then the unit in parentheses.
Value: 170 (mmHg)
